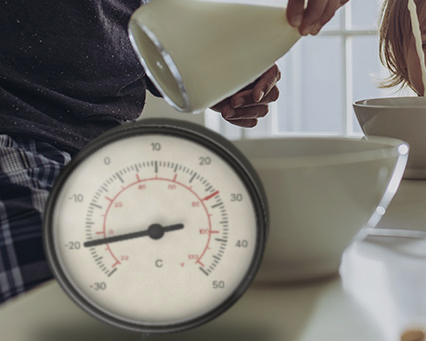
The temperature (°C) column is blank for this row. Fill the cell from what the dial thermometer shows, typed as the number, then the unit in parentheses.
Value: -20 (°C)
